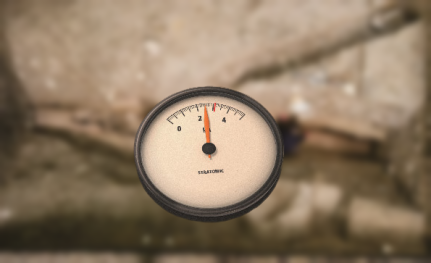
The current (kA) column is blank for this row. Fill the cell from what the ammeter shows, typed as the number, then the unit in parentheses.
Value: 2.5 (kA)
